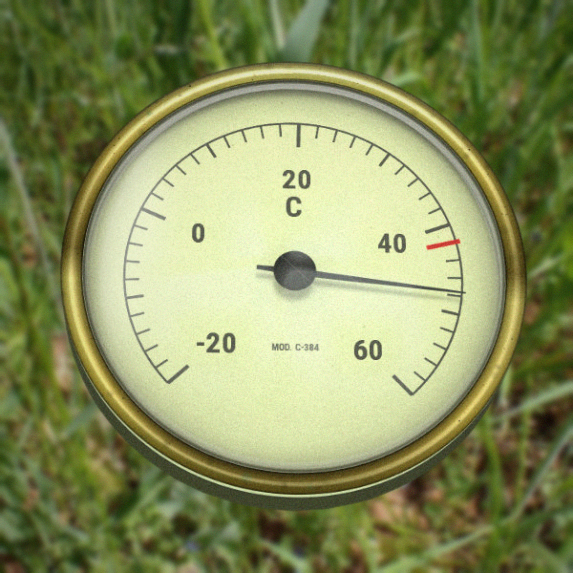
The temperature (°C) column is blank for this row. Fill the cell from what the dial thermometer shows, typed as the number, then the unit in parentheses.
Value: 48 (°C)
